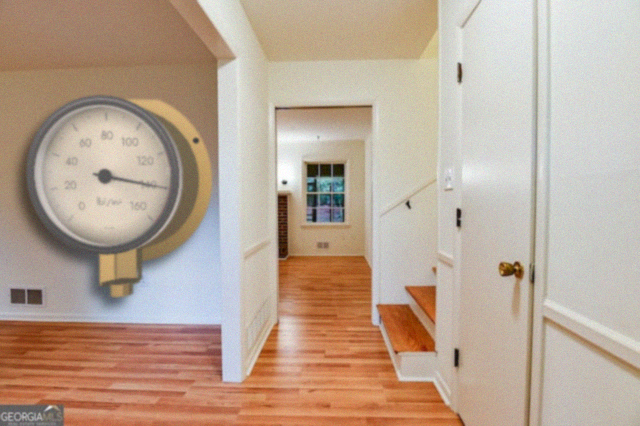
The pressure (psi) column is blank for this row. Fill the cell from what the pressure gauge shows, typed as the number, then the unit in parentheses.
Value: 140 (psi)
